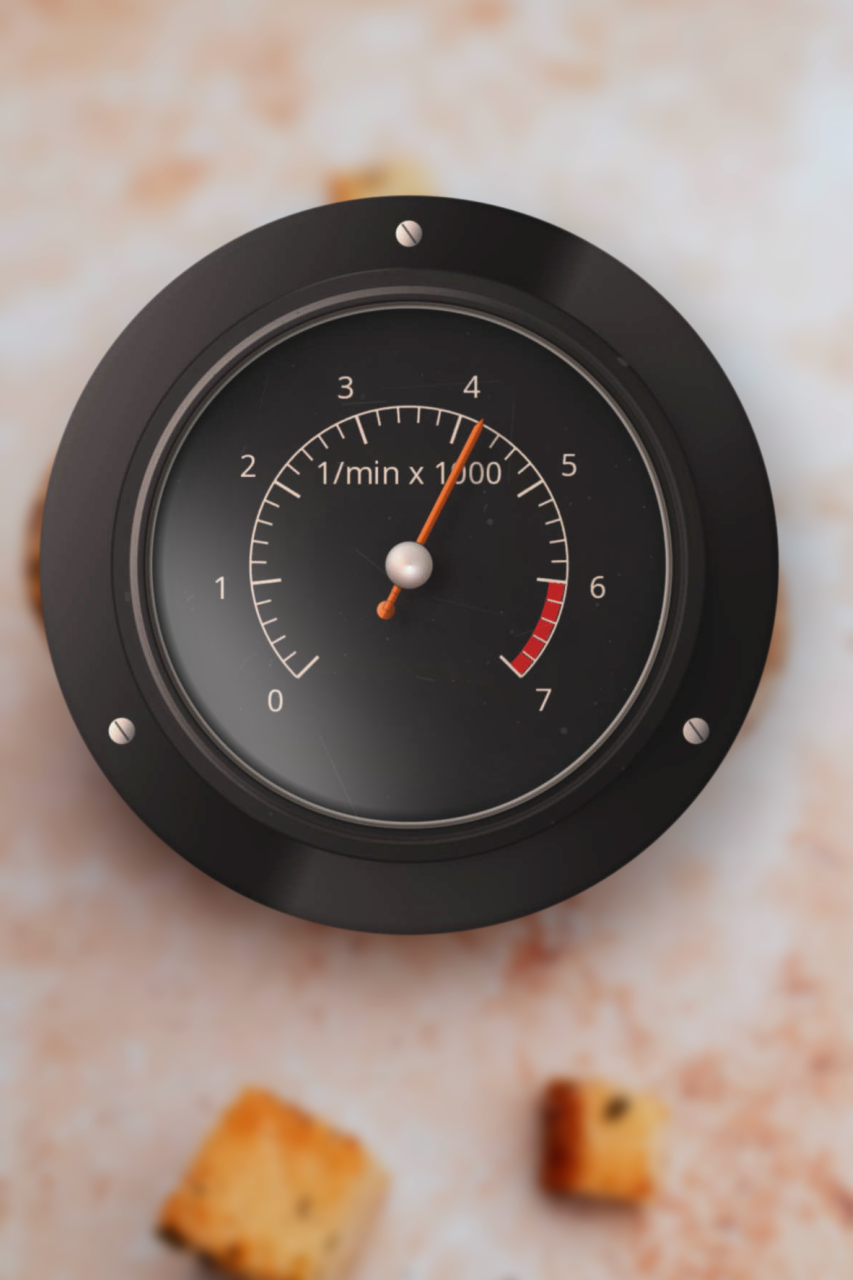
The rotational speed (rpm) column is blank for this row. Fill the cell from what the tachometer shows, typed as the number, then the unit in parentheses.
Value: 4200 (rpm)
